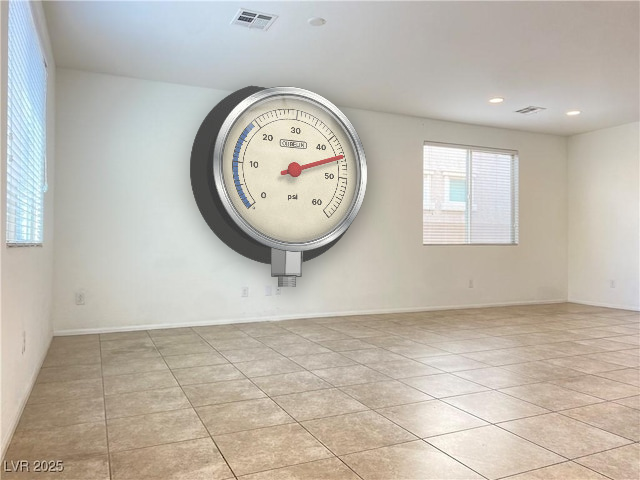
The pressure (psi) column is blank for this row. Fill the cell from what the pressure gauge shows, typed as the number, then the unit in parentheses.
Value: 45 (psi)
